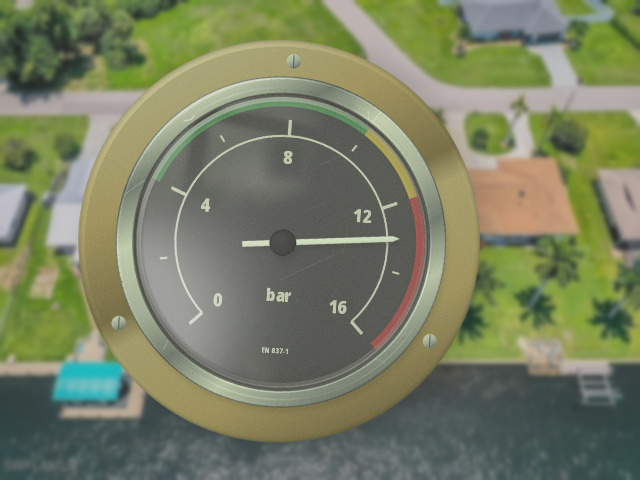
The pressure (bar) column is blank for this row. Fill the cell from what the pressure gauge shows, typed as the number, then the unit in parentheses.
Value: 13 (bar)
